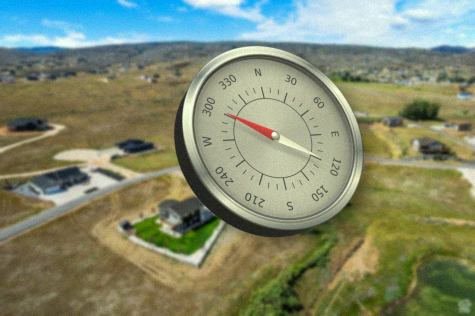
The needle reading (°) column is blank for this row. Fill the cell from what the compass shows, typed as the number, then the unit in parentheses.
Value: 300 (°)
